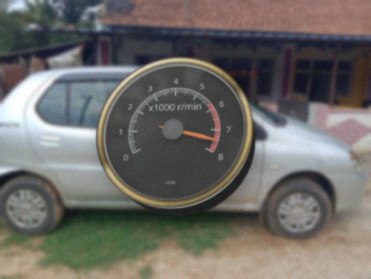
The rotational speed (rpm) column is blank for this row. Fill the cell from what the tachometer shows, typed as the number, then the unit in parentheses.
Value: 7500 (rpm)
